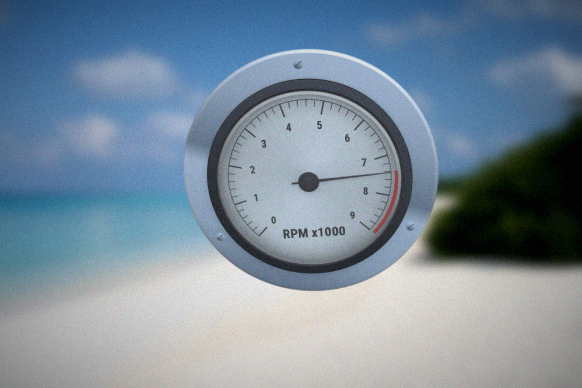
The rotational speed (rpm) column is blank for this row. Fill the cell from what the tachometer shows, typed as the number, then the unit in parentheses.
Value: 7400 (rpm)
